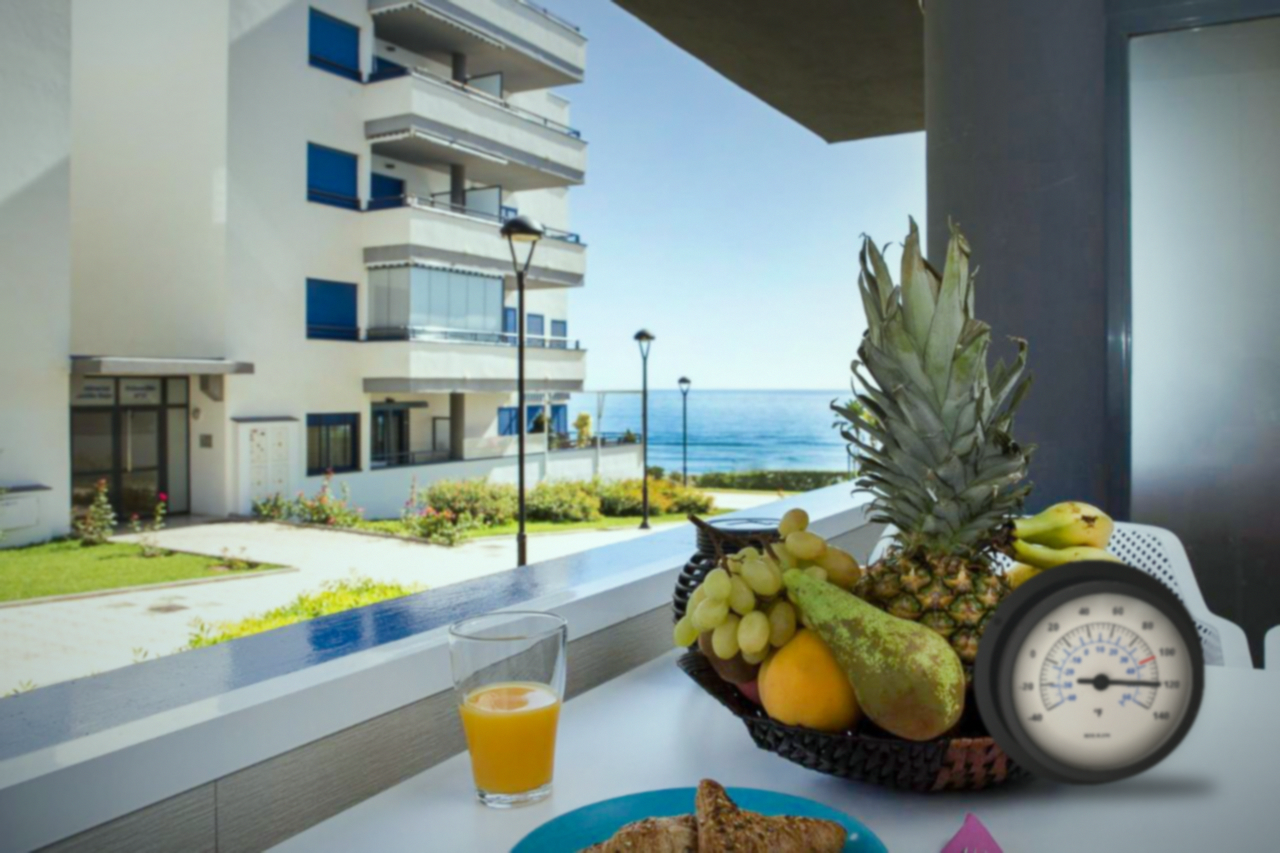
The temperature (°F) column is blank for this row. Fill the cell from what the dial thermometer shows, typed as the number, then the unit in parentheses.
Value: 120 (°F)
